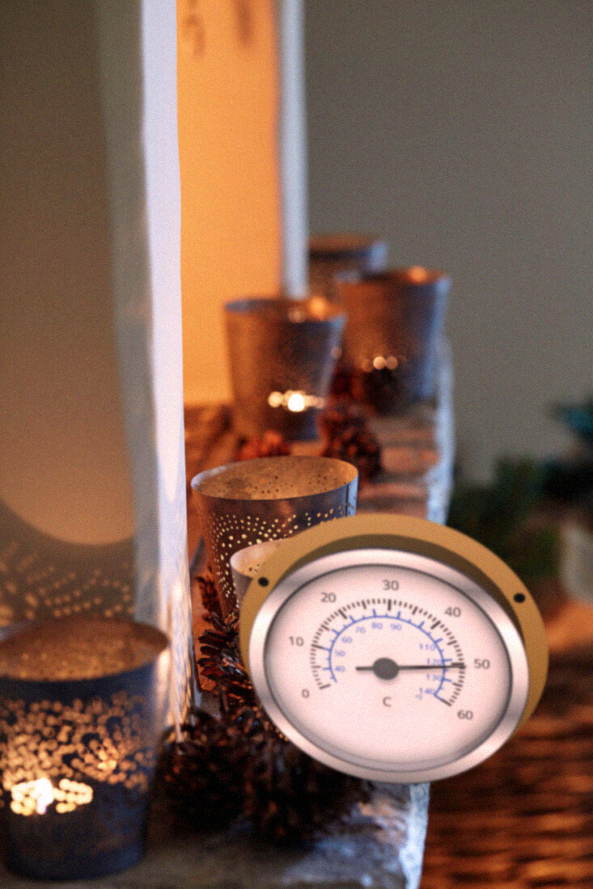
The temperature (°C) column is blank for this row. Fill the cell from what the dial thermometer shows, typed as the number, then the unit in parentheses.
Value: 50 (°C)
